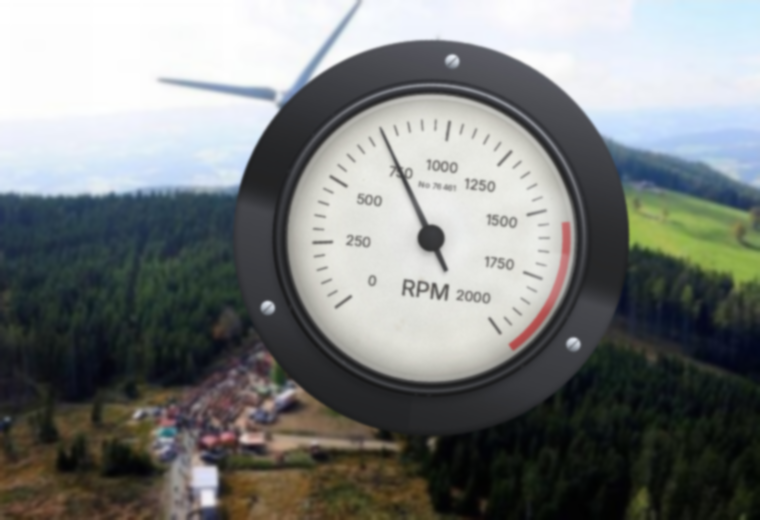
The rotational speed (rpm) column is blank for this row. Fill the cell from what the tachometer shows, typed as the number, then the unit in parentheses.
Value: 750 (rpm)
